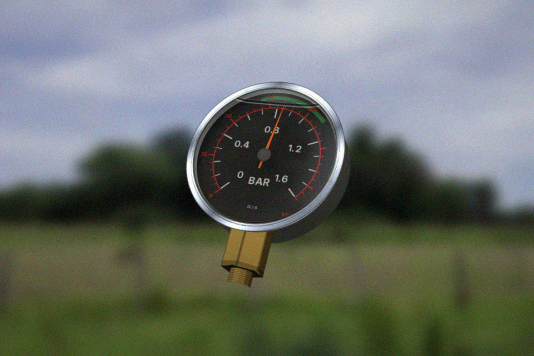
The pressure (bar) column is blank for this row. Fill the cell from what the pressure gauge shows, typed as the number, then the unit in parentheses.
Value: 0.85 (bar)
